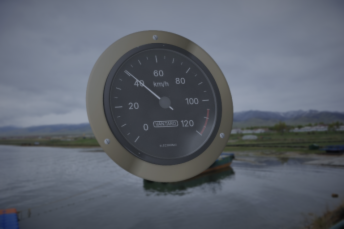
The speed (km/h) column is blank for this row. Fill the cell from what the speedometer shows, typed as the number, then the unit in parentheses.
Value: 40 (km/h)
